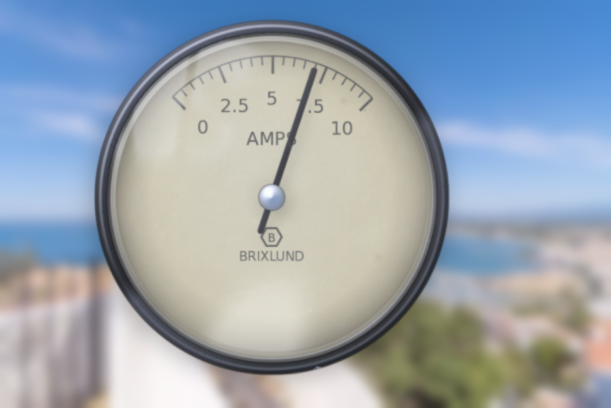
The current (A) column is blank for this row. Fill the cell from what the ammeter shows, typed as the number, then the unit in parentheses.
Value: 7 (A)
